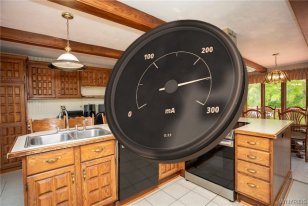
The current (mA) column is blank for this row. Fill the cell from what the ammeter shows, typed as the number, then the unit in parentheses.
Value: 250 (mA)
